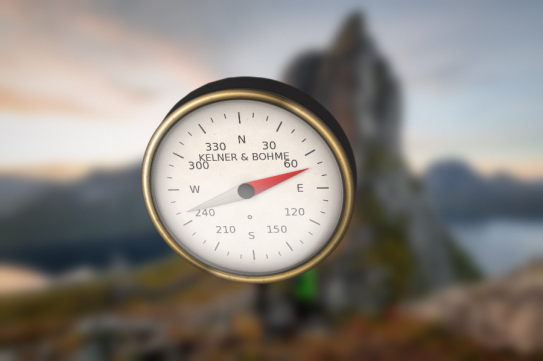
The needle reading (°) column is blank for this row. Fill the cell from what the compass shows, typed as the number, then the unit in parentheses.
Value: 70 (°)
